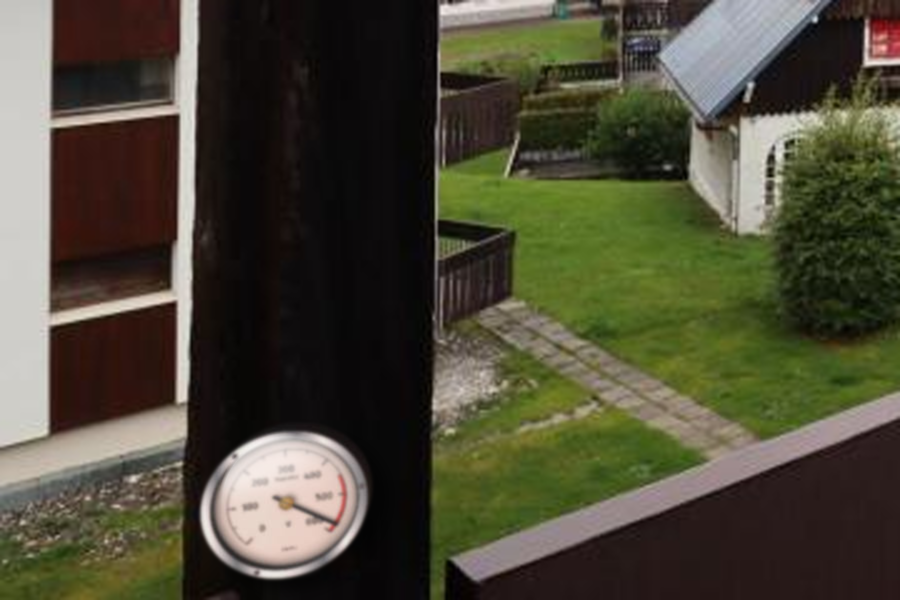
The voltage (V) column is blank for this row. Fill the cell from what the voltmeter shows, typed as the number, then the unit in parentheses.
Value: 575 (V)
